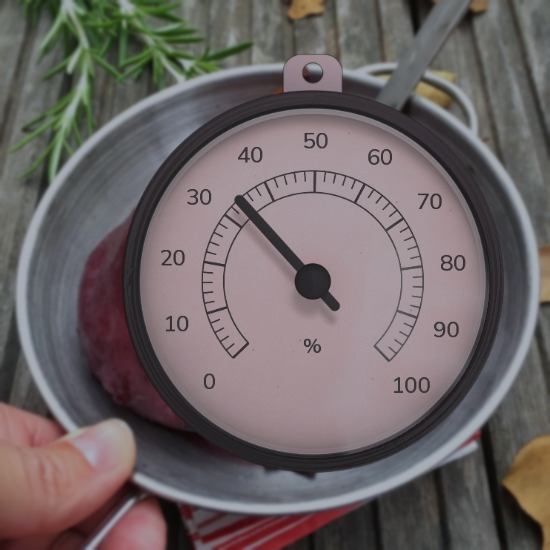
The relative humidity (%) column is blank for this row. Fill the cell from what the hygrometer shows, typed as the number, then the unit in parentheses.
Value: 34 (%)
